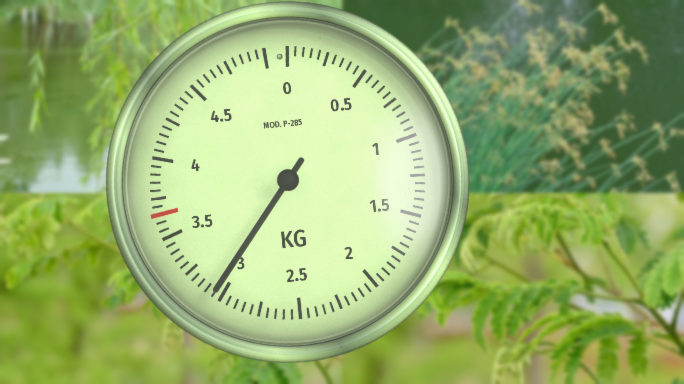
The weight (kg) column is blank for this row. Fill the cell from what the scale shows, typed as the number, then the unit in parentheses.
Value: 3.05 (kg)
